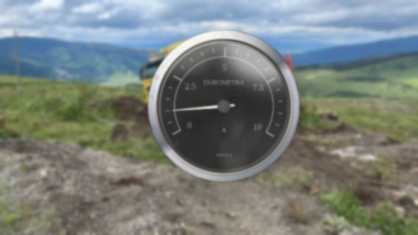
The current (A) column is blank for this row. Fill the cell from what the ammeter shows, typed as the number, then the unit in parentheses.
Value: 1 (A)
